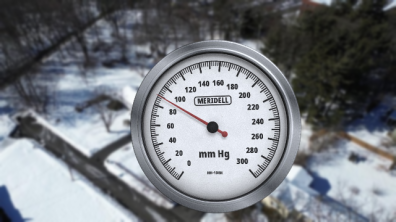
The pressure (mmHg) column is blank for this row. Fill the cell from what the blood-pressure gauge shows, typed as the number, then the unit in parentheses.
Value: 90 (mmHg)
